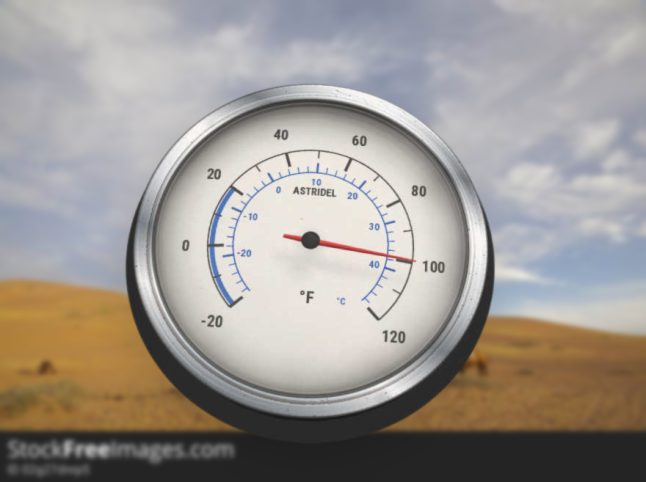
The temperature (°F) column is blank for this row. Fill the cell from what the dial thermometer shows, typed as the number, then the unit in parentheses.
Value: 100 (°F)
